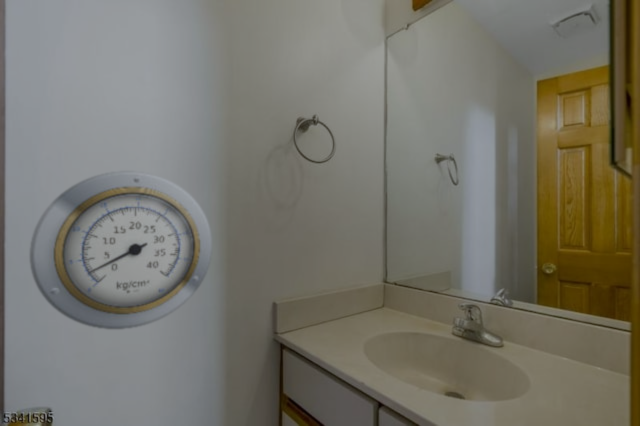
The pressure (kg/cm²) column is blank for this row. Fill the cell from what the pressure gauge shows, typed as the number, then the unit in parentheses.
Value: 2.5 (kg/cm²)
